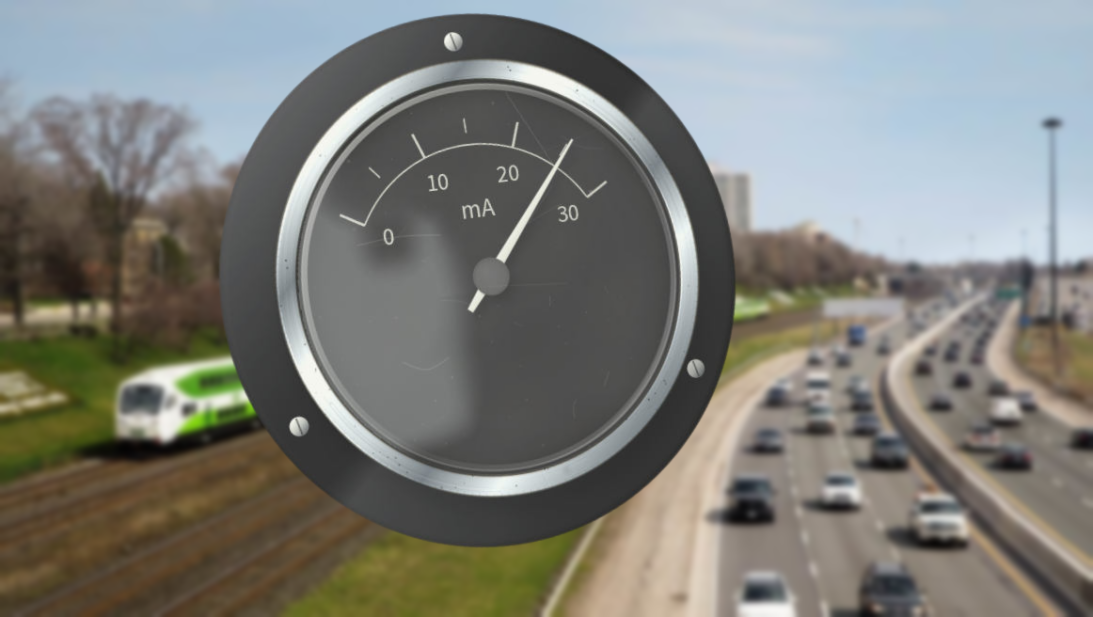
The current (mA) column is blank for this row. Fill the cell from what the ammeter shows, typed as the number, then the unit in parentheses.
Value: 25 (mA)
